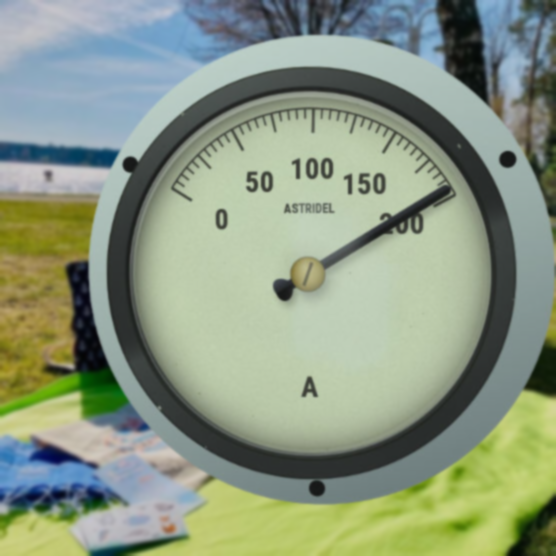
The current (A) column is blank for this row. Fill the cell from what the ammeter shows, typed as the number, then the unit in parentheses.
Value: 195 (A)
